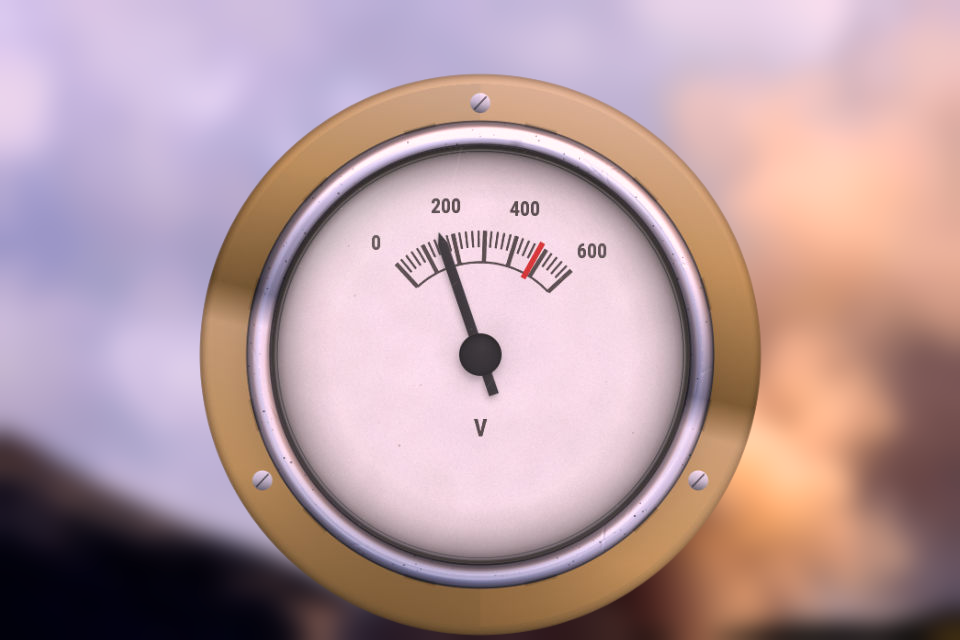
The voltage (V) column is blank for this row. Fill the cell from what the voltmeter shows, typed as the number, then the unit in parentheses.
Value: 160 (V)
